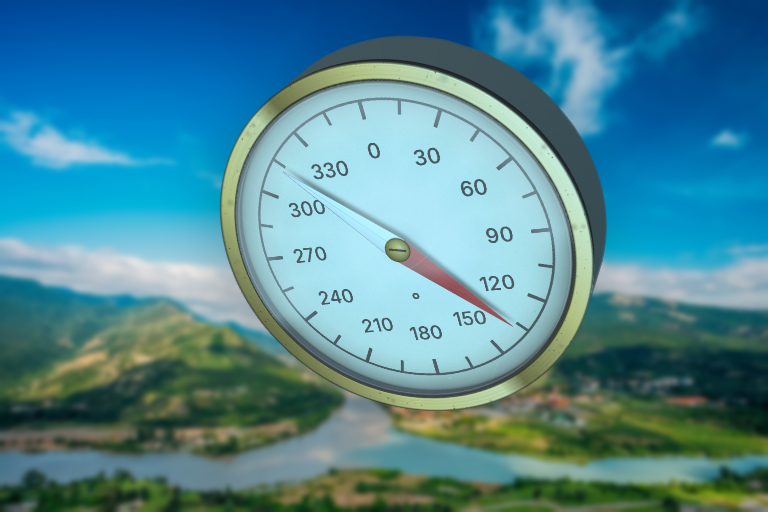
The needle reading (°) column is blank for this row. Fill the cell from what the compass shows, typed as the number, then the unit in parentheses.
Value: 135 (°)
